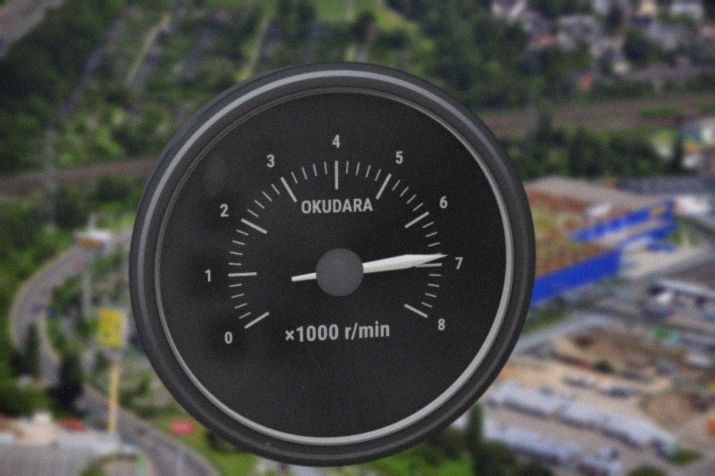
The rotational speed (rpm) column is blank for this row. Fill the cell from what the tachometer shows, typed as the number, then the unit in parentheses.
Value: 6800 (rpm)
